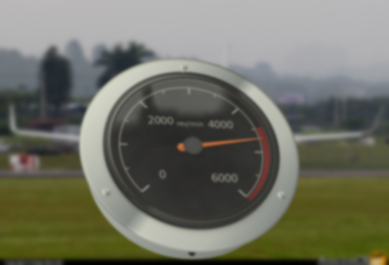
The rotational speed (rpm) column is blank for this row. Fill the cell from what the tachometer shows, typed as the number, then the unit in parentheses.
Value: 4750 (rpm)
